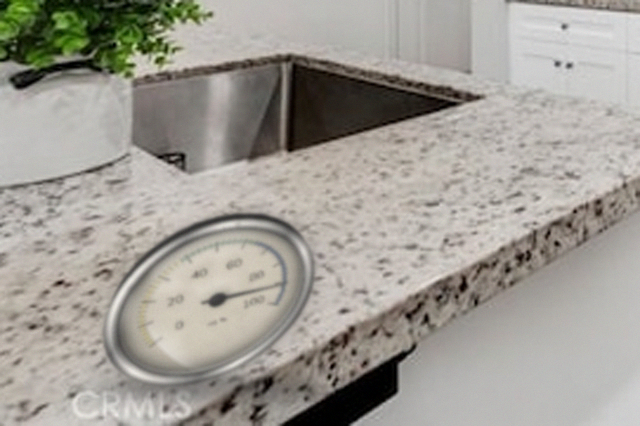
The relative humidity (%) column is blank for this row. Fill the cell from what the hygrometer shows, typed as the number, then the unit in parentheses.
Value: 90 (%)
